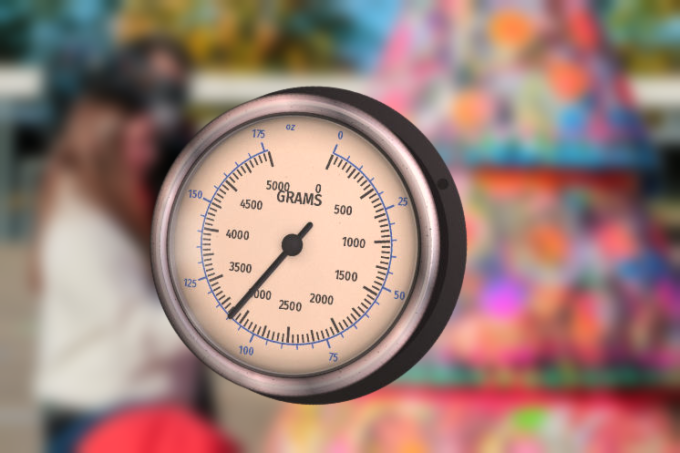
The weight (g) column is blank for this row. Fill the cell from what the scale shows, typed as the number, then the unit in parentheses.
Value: 3100 (g)
